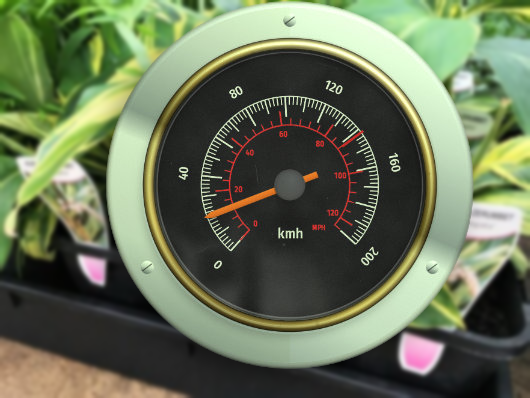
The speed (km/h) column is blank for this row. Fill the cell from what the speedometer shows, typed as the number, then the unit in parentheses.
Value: 20 (km/h)
